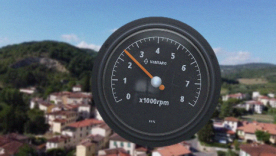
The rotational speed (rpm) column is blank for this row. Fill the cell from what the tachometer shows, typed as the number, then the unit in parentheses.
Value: 2400 (rpm)
